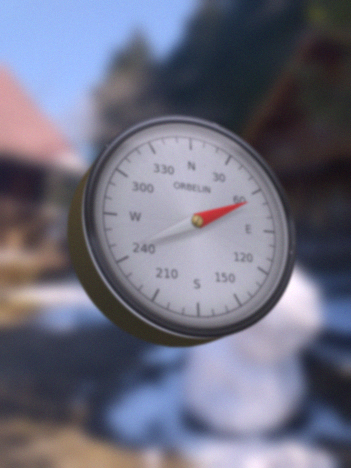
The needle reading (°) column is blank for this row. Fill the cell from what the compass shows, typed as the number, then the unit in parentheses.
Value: 65 (°)
